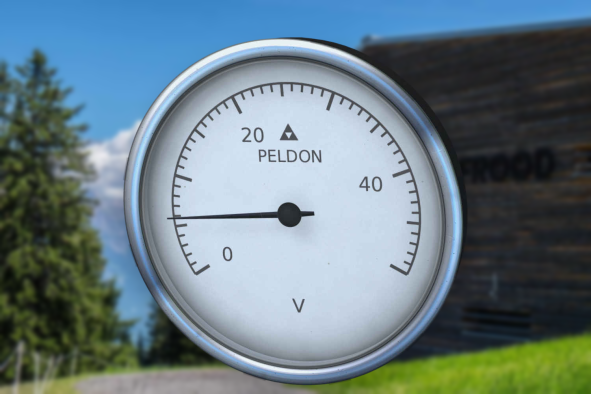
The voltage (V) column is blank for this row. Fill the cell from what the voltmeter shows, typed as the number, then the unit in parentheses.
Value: 6 (V)
